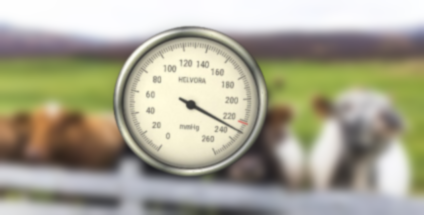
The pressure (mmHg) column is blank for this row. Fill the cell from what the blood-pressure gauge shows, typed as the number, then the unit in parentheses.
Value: 230 (mmHg)
